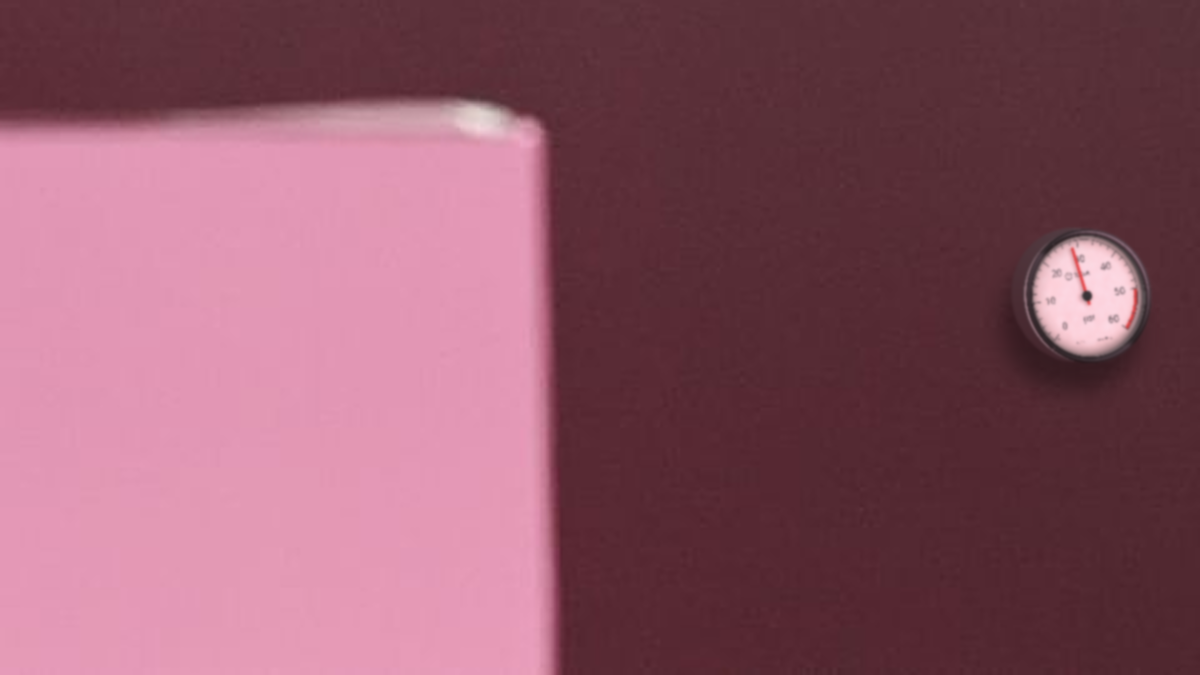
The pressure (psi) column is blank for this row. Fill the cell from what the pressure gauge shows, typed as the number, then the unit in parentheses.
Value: 28 (psi)
